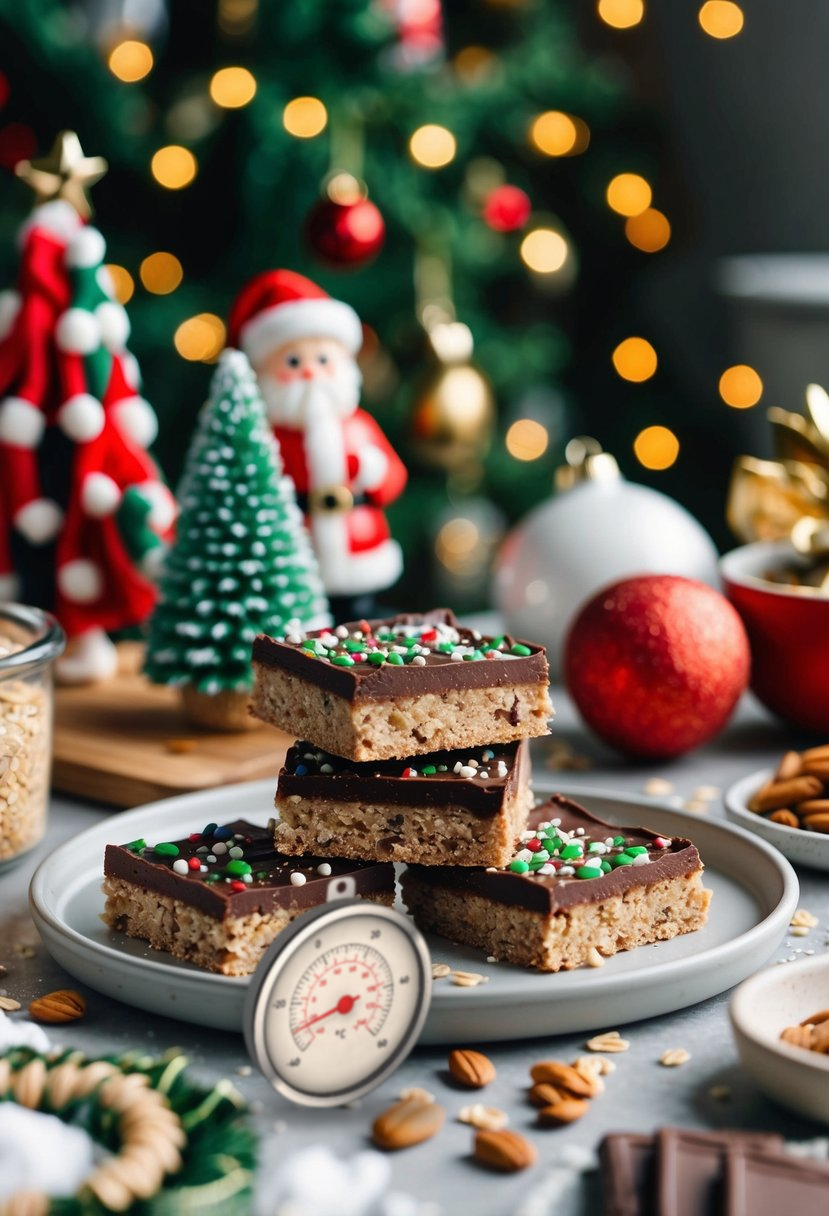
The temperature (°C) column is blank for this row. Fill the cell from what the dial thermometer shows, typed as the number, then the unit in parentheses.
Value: -30 (°C)
